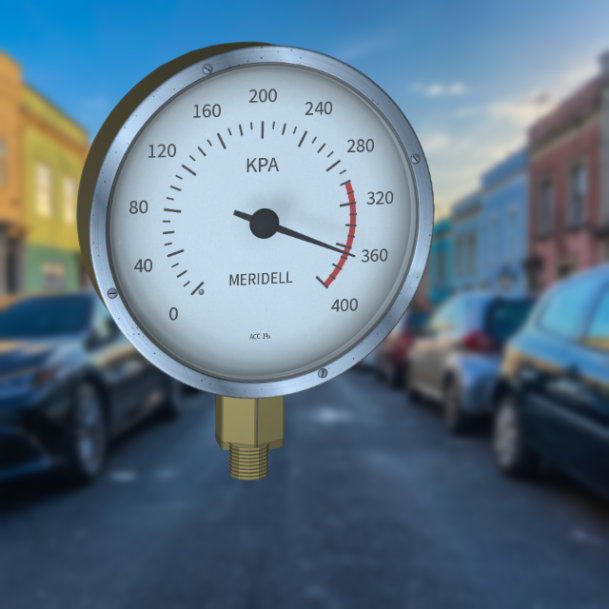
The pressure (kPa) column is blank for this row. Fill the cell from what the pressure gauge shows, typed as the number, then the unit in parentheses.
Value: 365 (kPa)
